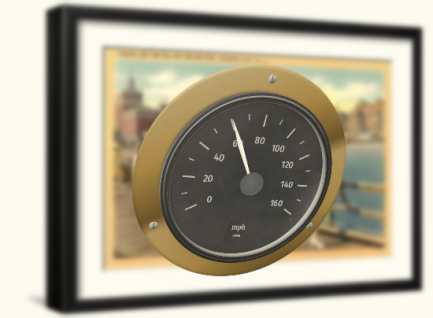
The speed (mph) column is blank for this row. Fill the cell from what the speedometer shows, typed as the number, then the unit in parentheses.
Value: 60 (mph)
